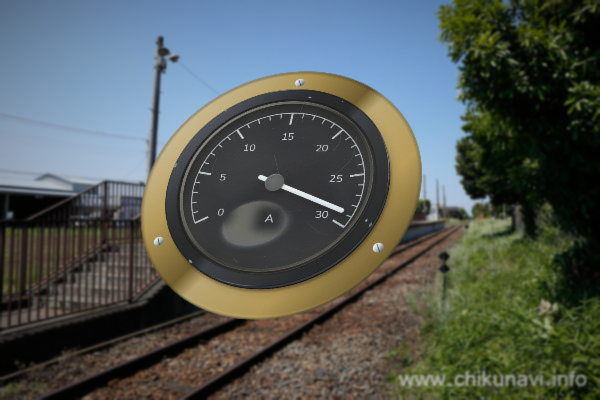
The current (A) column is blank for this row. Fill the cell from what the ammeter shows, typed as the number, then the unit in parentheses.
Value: 29 (A)
